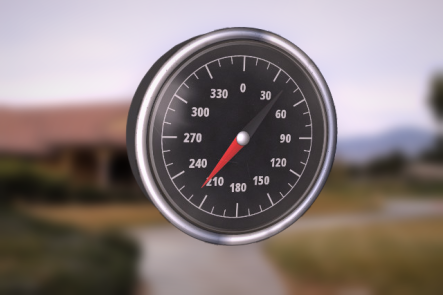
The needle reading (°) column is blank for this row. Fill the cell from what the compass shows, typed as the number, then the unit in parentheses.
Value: 220 (°)
